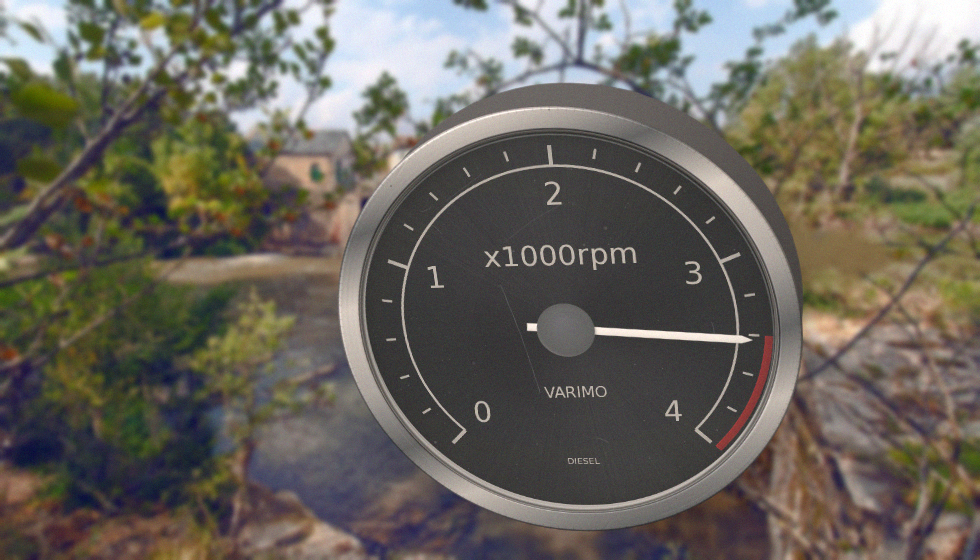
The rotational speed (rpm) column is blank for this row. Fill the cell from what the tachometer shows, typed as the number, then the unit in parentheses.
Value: 3400 (rpm)
